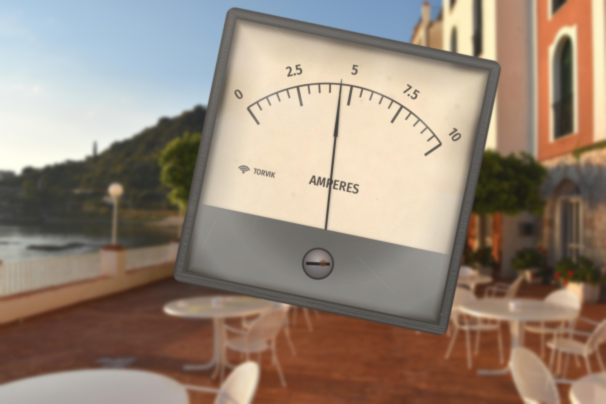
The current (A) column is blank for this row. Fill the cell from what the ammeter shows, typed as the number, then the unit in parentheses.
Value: 4.5 (A)
